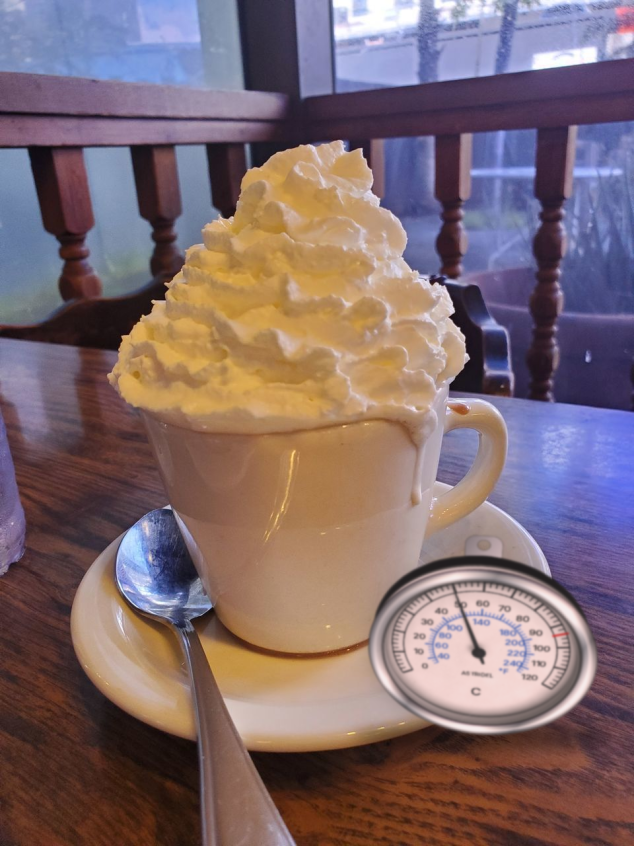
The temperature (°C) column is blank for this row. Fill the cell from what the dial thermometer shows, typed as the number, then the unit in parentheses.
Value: 50 (°C)
